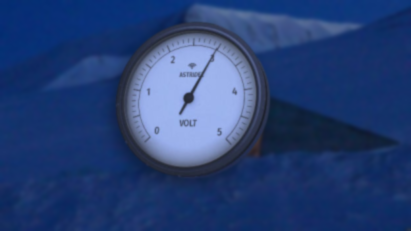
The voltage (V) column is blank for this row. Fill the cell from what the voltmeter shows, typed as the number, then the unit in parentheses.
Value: 3 (V)
